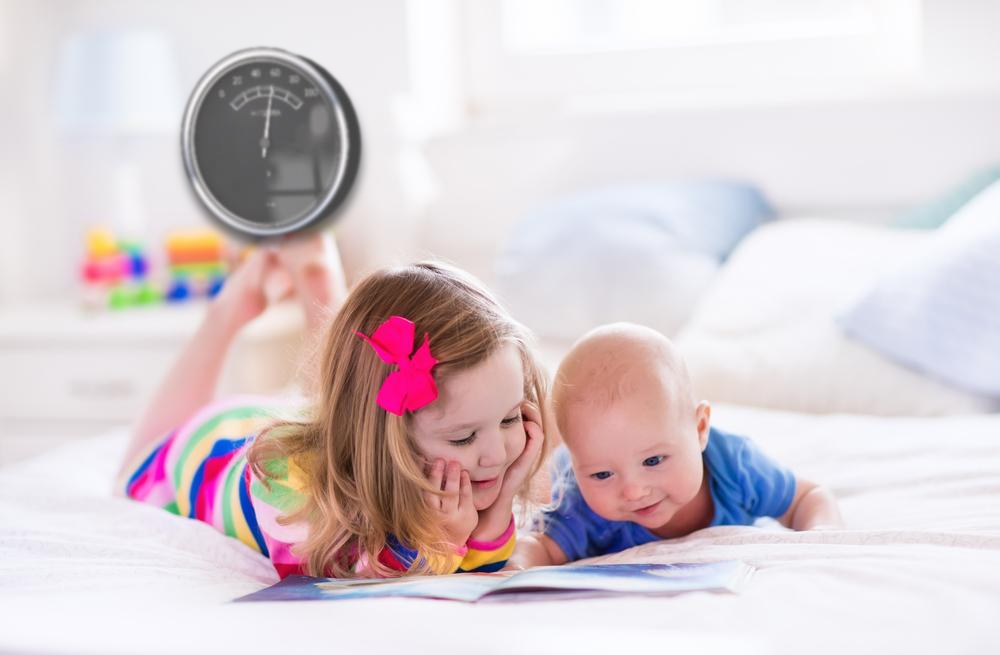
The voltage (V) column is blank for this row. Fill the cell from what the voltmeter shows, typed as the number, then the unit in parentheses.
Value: 60 (V)
